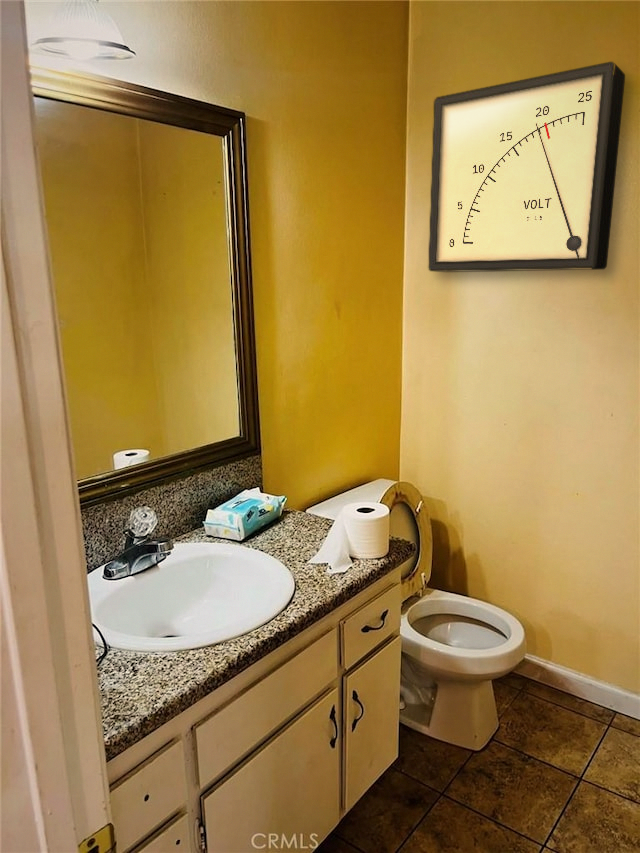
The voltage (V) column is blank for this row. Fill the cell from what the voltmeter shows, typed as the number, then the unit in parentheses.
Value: 19 (V)
